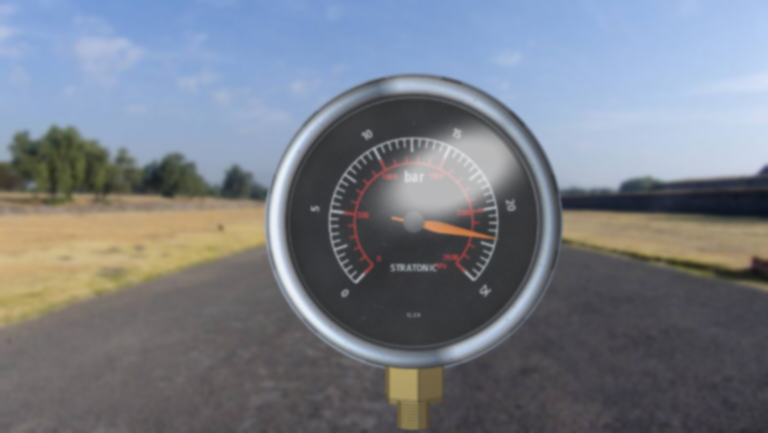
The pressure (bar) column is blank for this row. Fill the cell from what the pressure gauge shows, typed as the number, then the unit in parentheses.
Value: 22 (bar)
